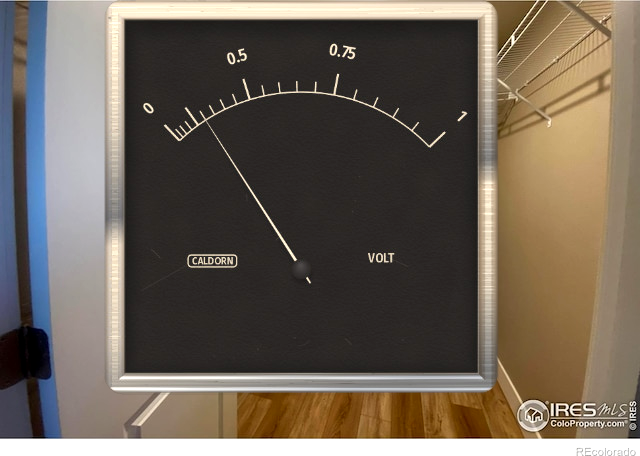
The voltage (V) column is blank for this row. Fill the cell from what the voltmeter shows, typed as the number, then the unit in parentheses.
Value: 0.3 (V)
